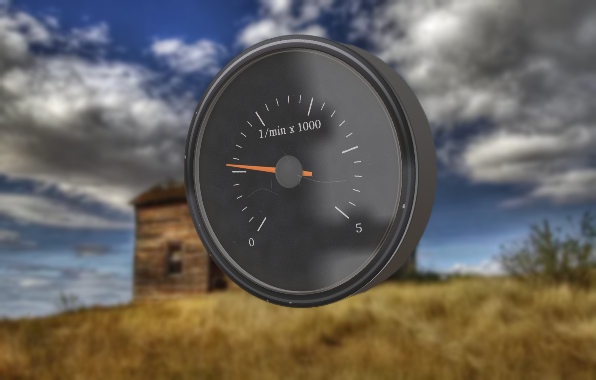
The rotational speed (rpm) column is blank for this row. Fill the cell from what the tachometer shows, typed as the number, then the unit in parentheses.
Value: 1100 (rpm)
